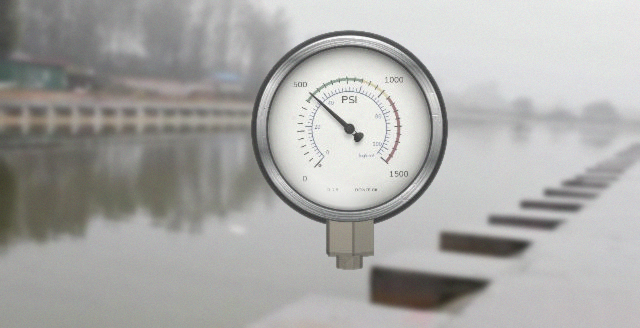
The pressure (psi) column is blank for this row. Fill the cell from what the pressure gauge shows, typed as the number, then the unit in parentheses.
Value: 500 (psi)
